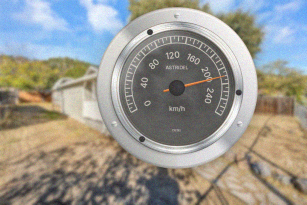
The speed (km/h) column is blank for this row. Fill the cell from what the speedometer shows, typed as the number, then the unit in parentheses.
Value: 210 (km/h)
